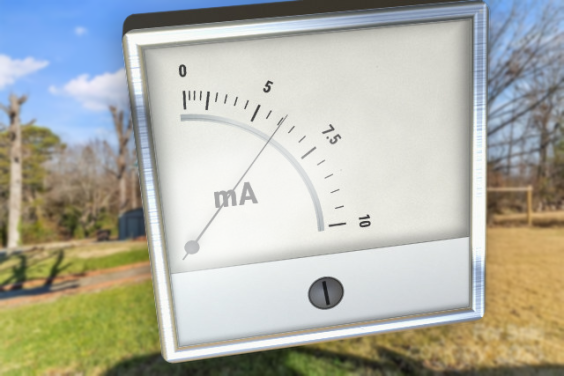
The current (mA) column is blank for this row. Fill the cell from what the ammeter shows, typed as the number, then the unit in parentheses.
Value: 6 (mA)
